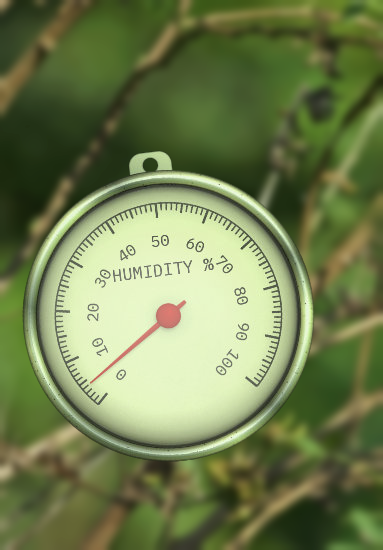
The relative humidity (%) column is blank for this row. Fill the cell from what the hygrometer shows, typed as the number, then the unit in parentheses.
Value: 4 (%)
